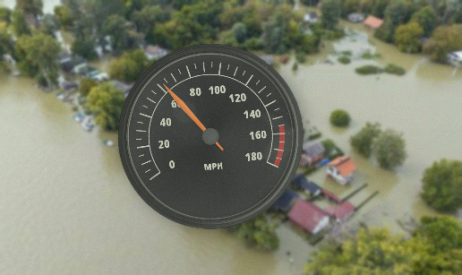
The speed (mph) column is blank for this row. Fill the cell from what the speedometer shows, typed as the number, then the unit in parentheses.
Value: 62.5 (mph)
